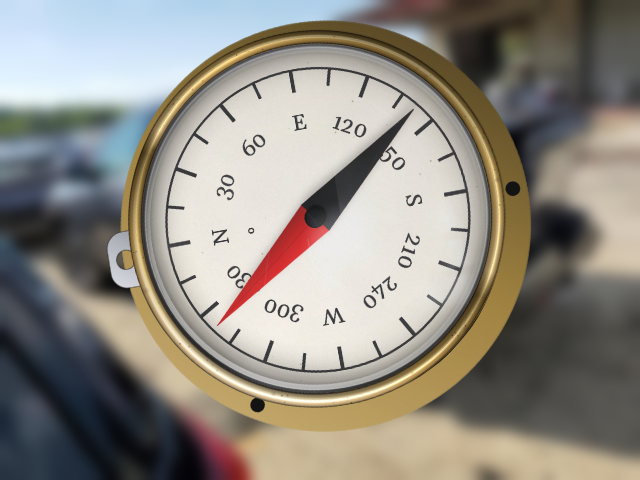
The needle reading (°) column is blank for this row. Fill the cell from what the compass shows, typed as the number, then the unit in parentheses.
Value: 322.5 (°)
